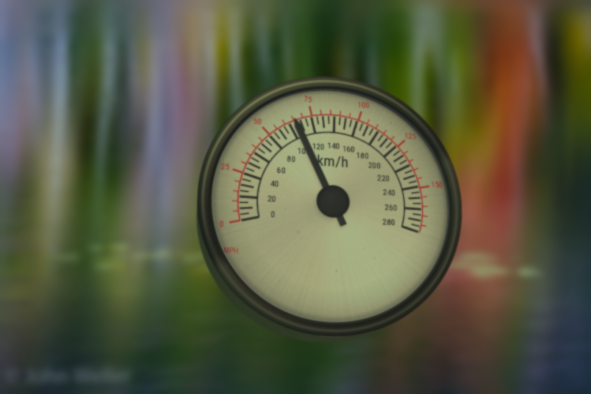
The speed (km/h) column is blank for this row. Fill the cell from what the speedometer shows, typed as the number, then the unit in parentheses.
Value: 105 (km/h)
